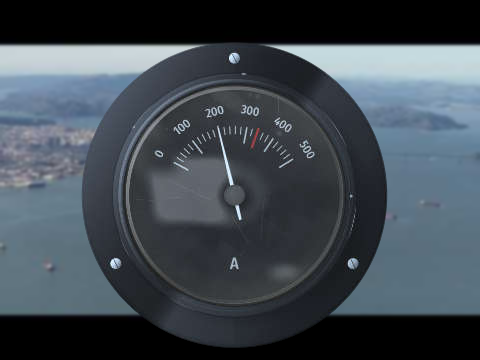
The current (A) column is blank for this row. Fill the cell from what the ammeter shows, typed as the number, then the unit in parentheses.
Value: 200 (A)
